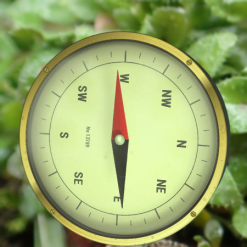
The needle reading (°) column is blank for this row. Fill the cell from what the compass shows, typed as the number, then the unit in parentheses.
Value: 265 (°)
